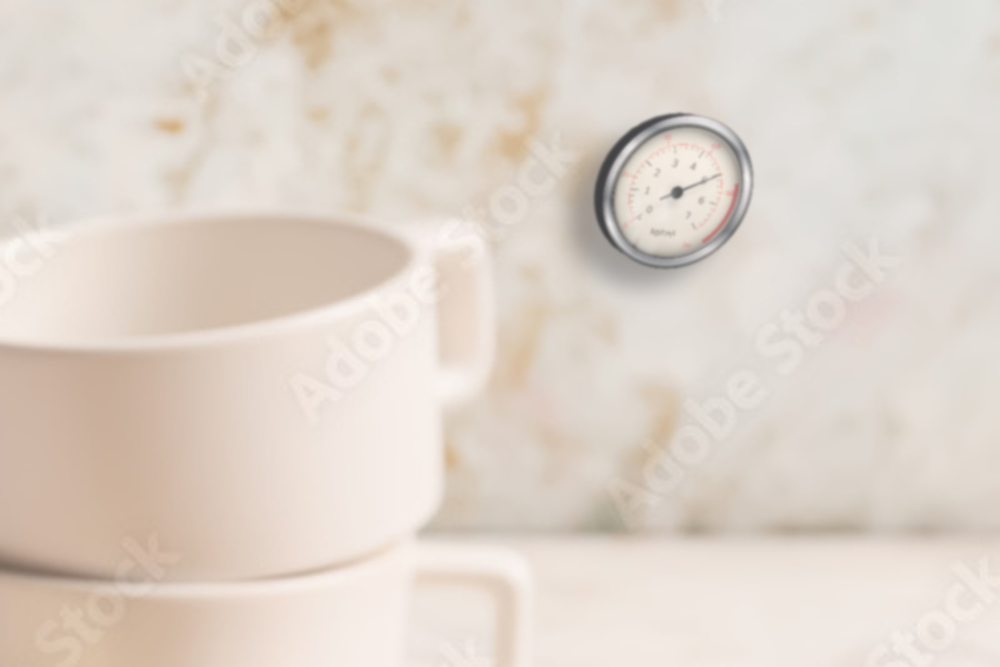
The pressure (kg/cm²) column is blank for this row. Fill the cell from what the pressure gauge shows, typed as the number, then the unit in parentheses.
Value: 5 (kg/cm²)
